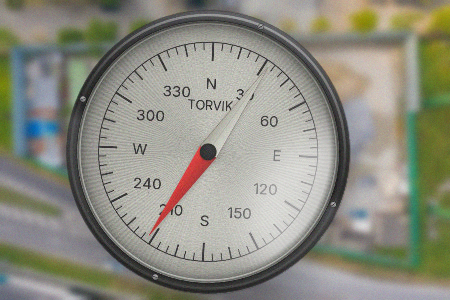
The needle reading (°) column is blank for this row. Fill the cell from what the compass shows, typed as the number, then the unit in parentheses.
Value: 212.5 (°)
